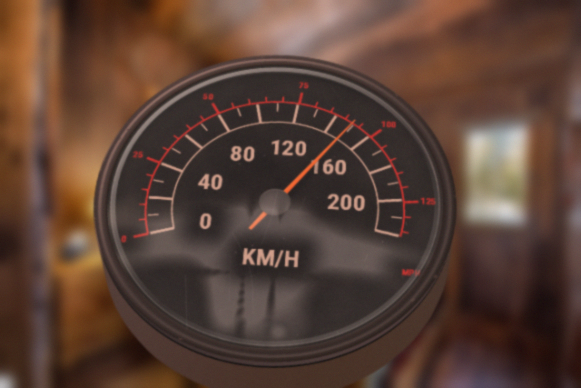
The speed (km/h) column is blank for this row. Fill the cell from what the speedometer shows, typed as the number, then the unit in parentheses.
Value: 150 (km/h)
